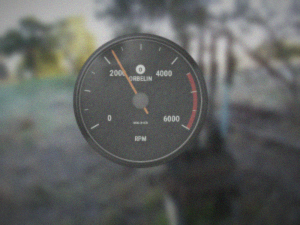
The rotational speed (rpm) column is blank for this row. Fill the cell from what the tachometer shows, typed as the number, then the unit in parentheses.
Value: 2250 (rpm)
